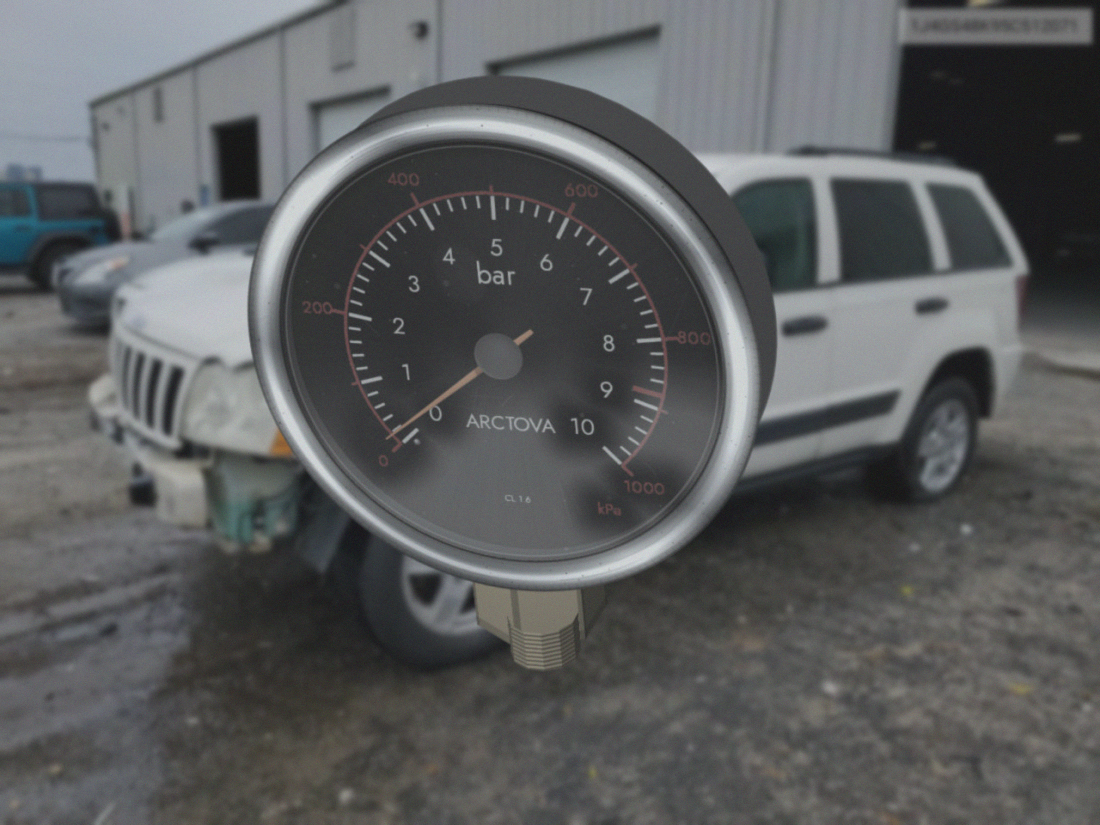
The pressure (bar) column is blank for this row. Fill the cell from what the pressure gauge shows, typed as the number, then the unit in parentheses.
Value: 0.2 (bar)
